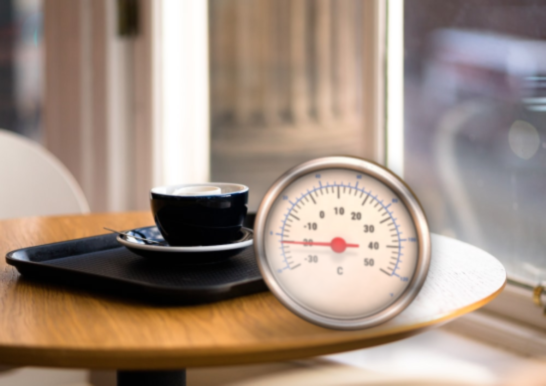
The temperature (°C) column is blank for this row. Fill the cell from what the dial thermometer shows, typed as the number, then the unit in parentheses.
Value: -20 (°C)
